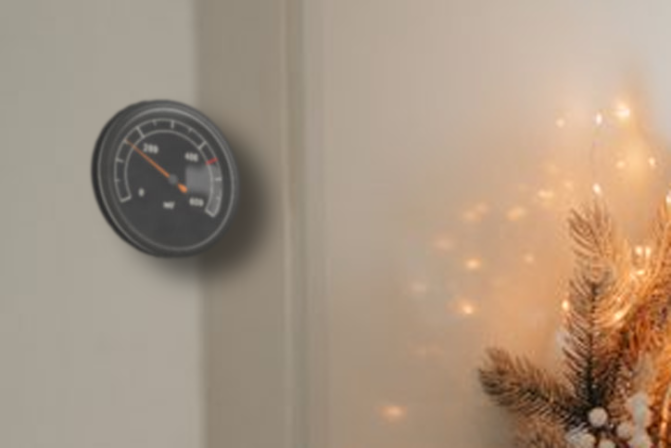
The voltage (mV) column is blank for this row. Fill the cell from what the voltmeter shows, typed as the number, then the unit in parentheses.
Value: 150 (mV)
